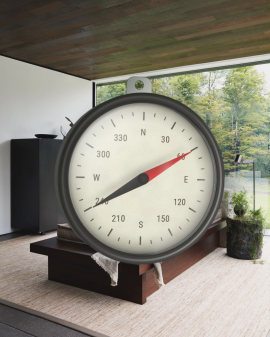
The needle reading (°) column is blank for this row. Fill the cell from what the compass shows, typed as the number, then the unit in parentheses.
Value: 60 (°)
